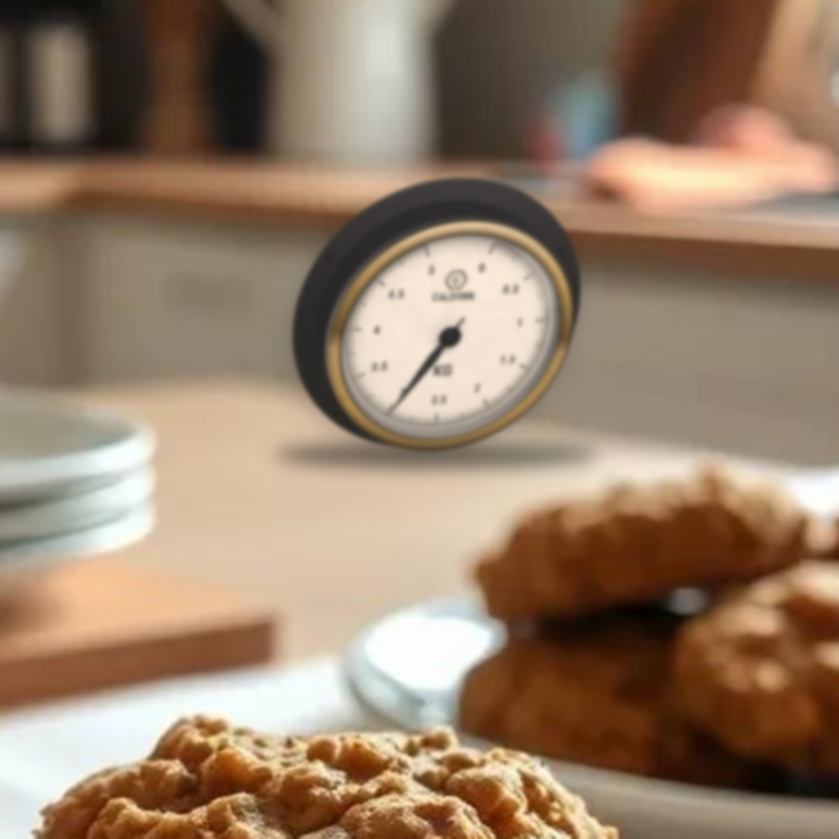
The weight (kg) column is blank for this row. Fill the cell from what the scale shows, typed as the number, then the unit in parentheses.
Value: 3 (kg)
